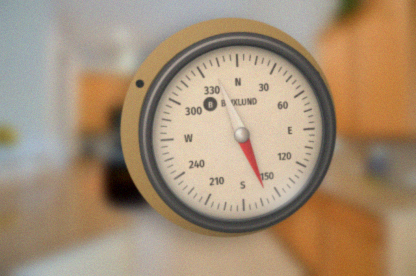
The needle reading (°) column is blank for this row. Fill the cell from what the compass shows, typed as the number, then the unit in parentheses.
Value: 160 (°)
